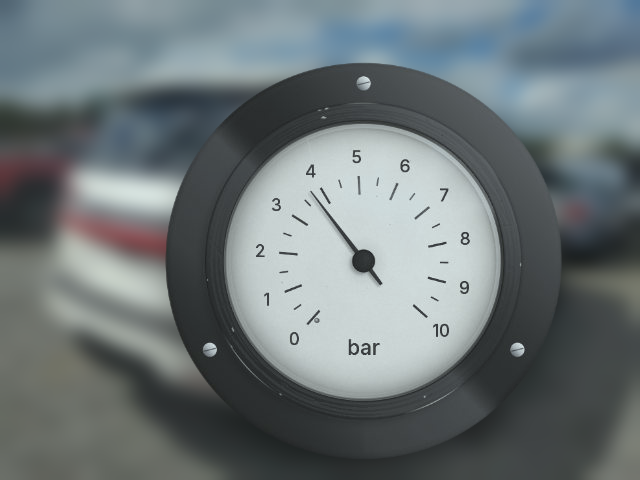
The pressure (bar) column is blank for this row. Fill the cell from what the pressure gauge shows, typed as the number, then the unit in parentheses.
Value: 3.75 (bar)
